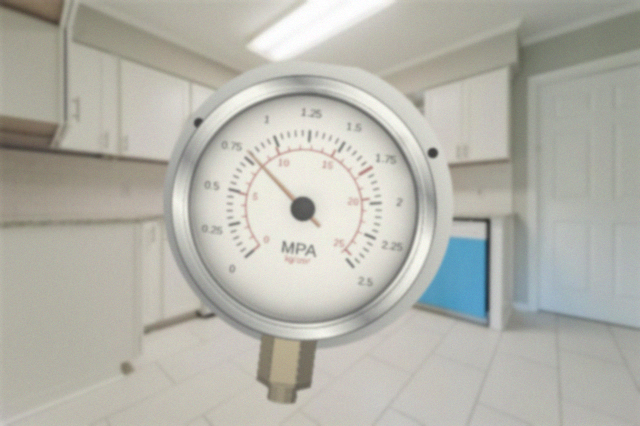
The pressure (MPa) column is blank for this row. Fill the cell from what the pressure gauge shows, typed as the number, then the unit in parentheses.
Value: 0.8 (MPa)
